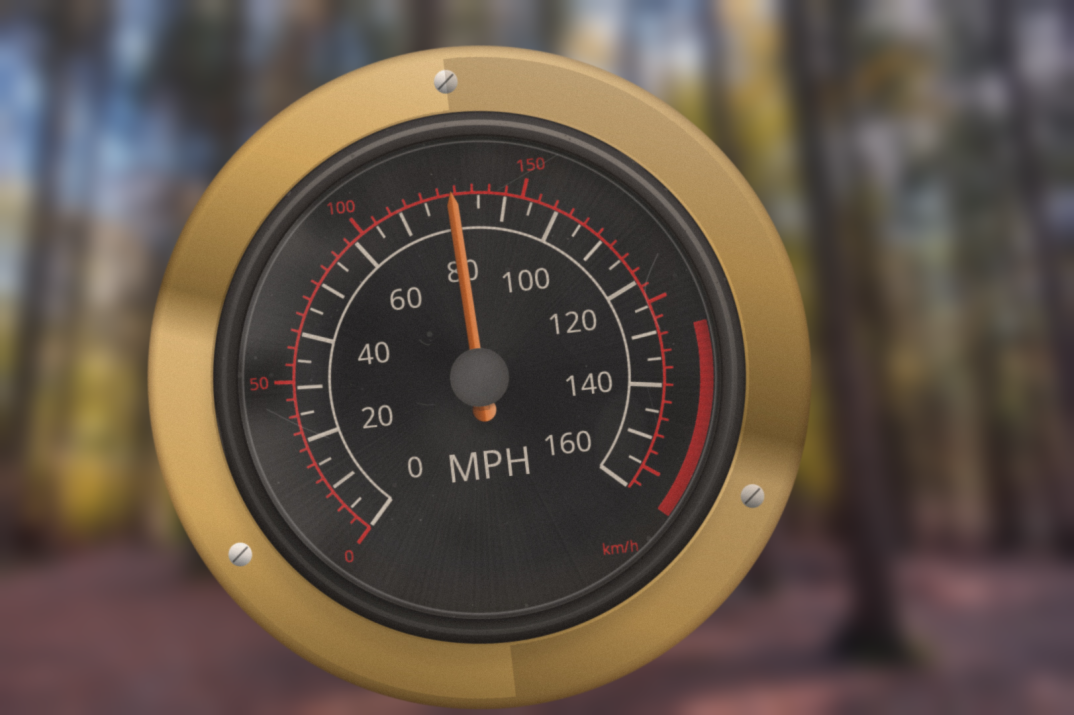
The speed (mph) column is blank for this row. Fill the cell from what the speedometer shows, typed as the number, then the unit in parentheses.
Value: 80 (mph)
